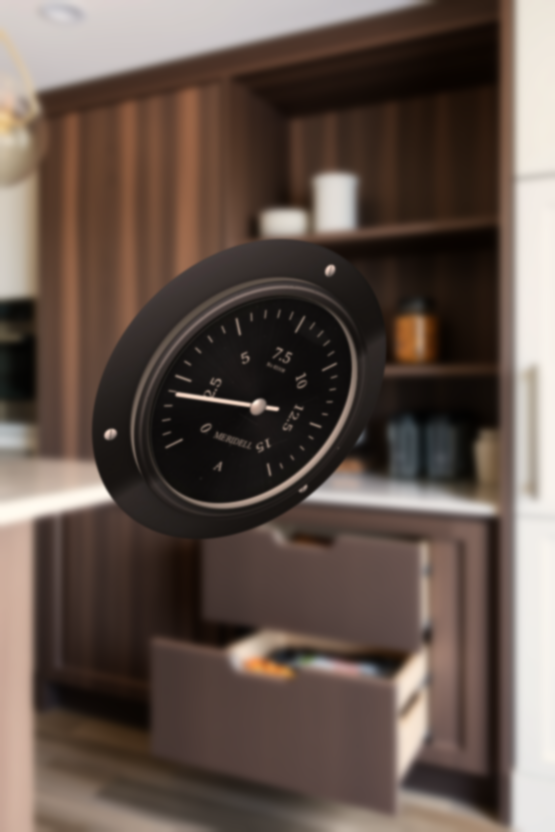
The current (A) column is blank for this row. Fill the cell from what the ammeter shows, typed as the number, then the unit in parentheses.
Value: 2 (A)
